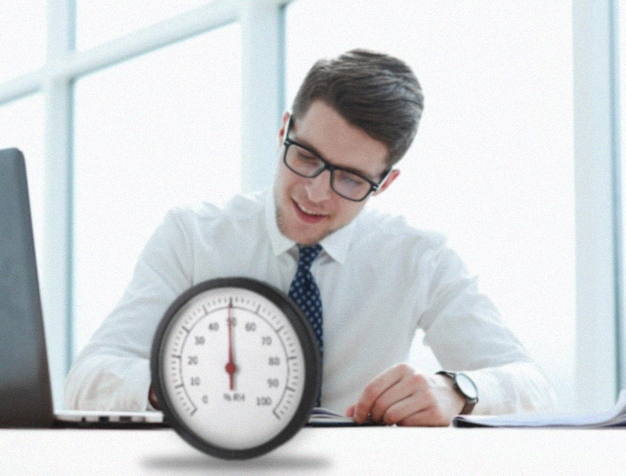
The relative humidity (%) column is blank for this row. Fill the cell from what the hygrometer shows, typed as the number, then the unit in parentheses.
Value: 50 (%)
